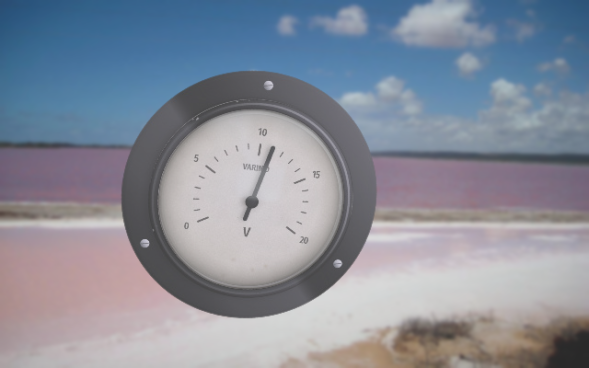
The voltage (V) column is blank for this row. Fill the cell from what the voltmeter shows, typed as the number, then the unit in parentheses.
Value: 11 (V)
